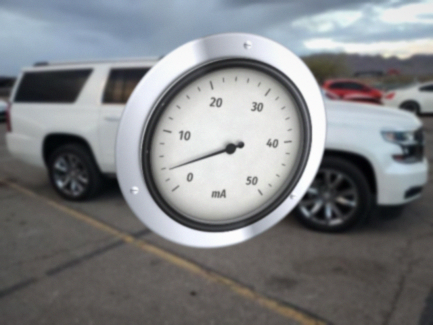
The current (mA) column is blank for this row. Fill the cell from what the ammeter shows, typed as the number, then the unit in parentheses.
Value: 4 (mA)
